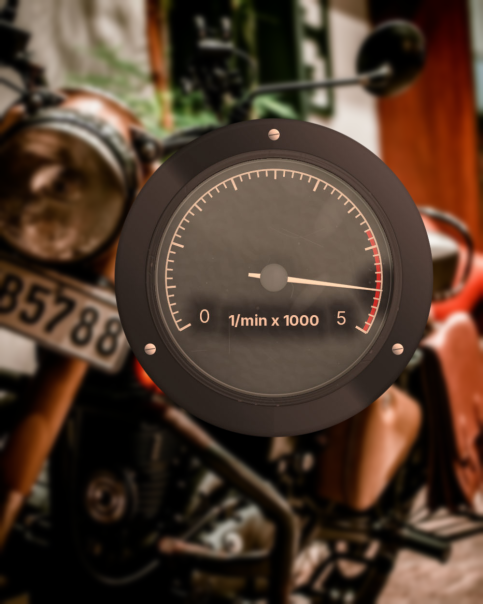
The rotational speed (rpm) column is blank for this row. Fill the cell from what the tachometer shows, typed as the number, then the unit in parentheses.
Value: 4500 (rpm)
